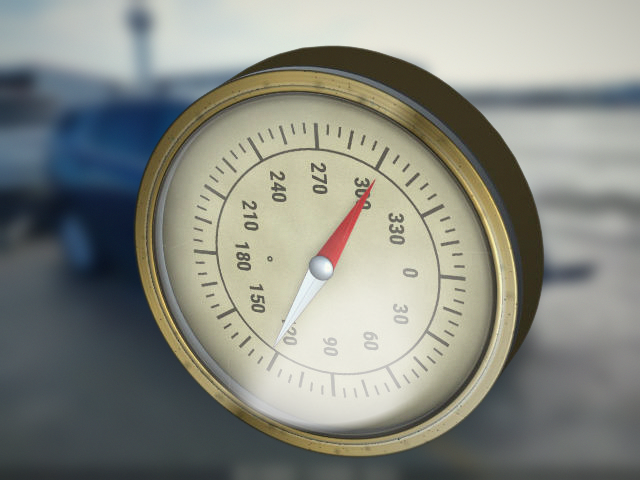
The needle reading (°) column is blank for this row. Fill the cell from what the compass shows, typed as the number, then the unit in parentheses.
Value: 302.5 (°)
